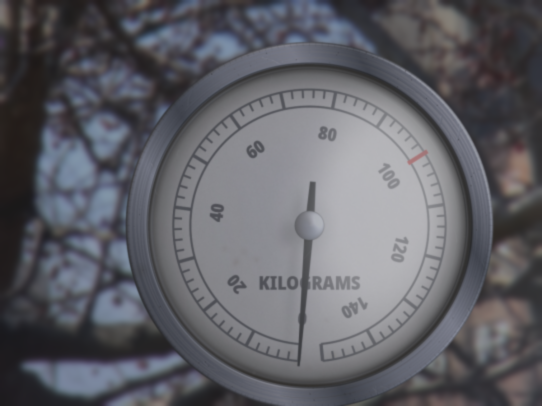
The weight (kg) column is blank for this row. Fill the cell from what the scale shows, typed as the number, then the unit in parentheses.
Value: 0 (kg)
